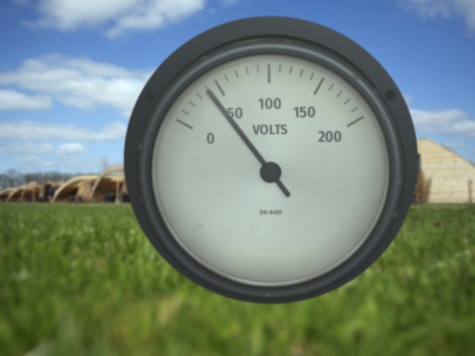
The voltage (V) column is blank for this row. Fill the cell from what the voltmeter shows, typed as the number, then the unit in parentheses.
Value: 40 (V)
